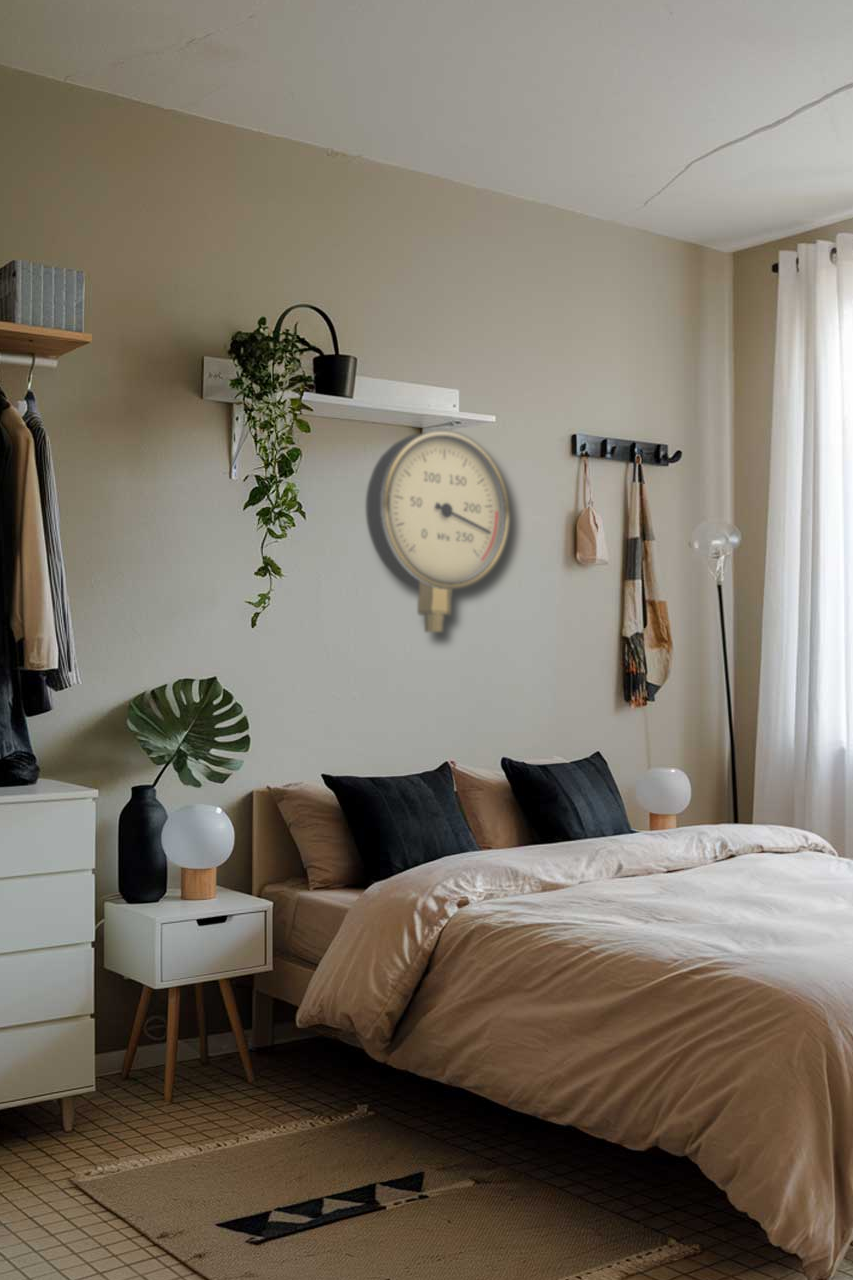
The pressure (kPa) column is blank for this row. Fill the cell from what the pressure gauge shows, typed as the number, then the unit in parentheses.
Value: 225 (kPa)
